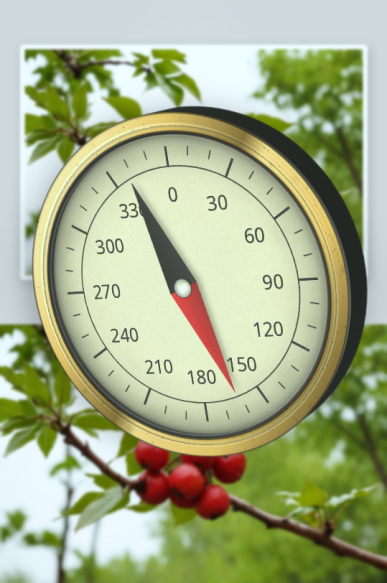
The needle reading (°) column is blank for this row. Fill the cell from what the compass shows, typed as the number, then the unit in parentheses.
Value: 160 (°)
